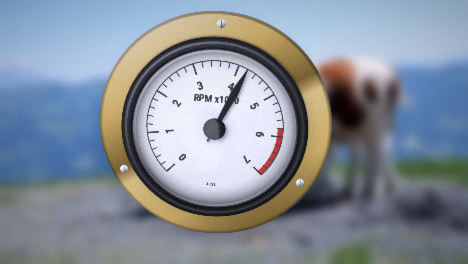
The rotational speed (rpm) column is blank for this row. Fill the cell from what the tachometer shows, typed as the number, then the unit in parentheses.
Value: 4200 (rpm)
